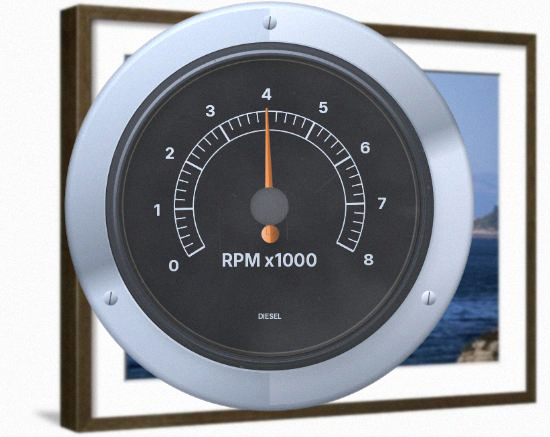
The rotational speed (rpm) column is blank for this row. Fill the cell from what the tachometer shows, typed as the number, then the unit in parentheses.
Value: 4000 (rpm)
